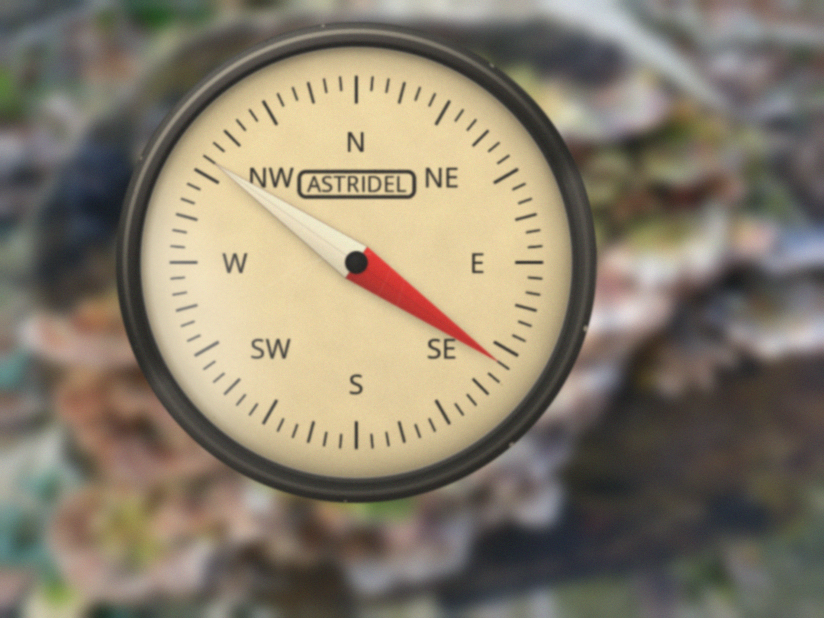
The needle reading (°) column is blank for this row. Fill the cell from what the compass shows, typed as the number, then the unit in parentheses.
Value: 125 (°)
